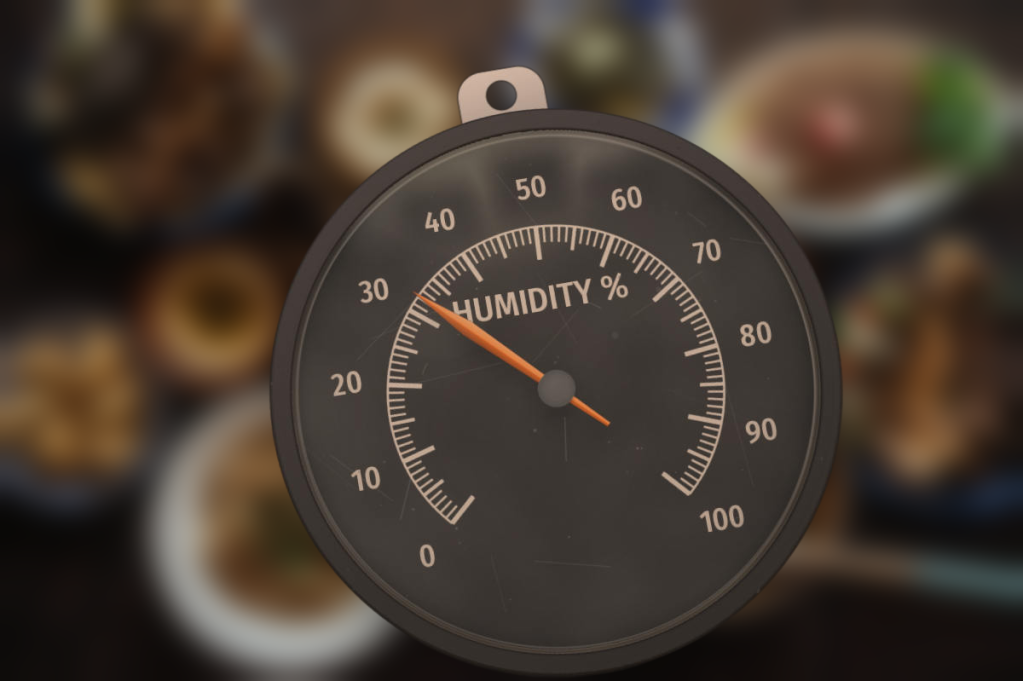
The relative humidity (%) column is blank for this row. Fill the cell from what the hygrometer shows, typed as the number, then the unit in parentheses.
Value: 32 (%)
